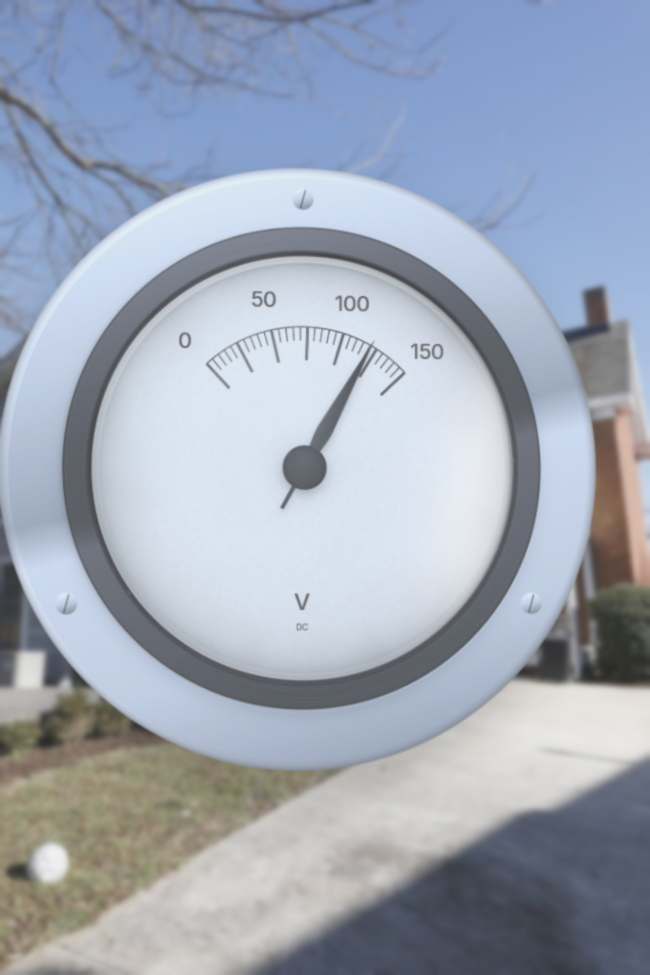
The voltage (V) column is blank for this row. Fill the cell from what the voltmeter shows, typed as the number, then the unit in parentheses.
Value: 120 (V)
